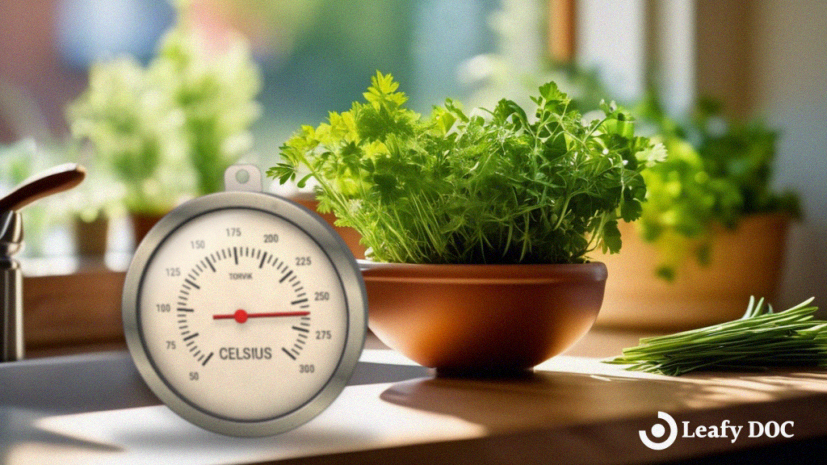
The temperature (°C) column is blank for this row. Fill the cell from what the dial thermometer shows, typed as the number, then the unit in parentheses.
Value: 260 (°C)
